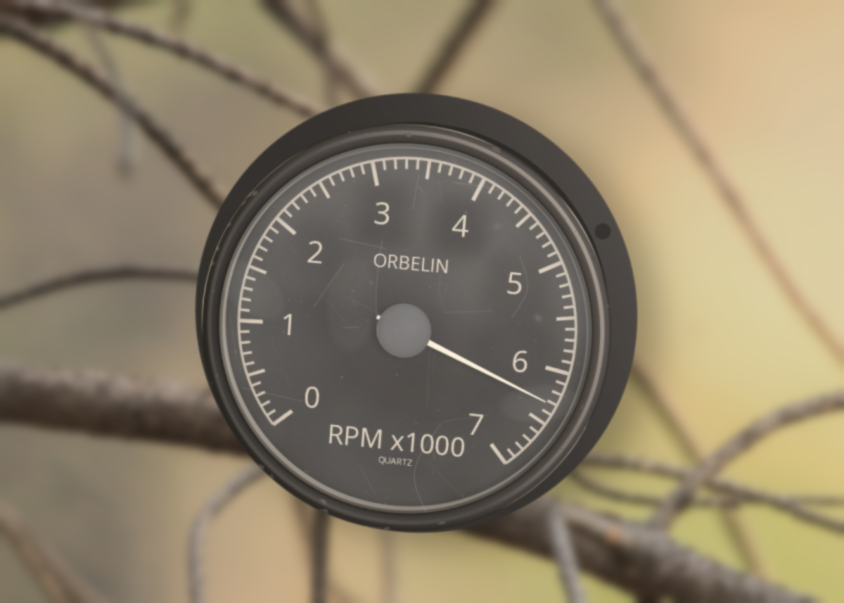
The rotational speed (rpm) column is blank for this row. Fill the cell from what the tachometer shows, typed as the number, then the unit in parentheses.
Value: 6300 (rpm)
